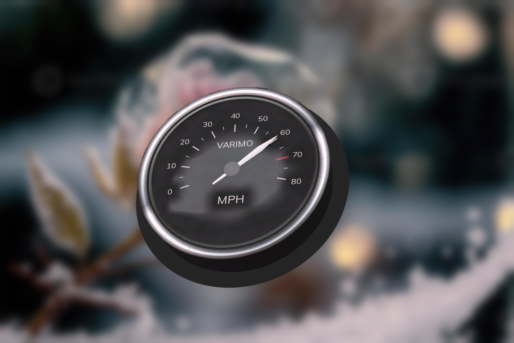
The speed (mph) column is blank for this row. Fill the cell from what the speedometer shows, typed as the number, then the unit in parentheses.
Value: 60 (mph)
